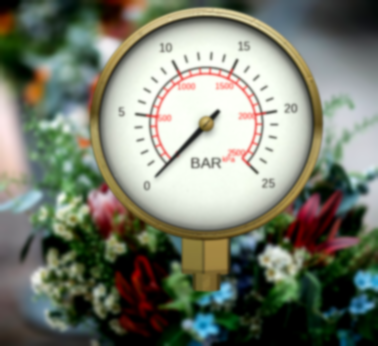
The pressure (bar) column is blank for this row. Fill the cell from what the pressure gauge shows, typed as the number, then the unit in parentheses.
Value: 0 (bar)
